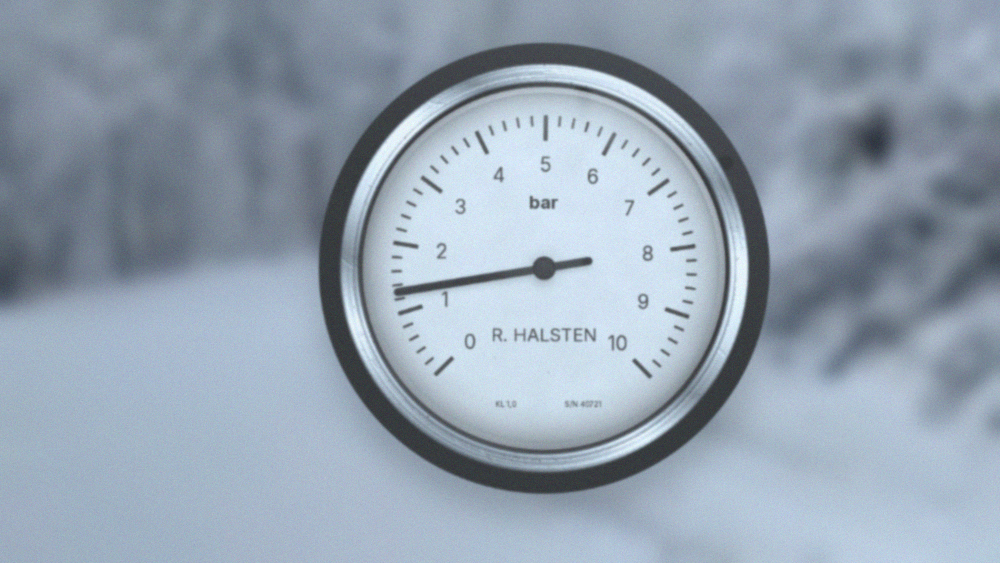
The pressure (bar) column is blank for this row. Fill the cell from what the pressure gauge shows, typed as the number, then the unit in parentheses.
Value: 1.3 (bar)
